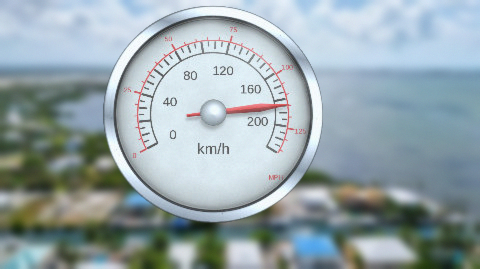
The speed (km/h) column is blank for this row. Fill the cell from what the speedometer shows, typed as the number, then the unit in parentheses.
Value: 185 (km/h)
